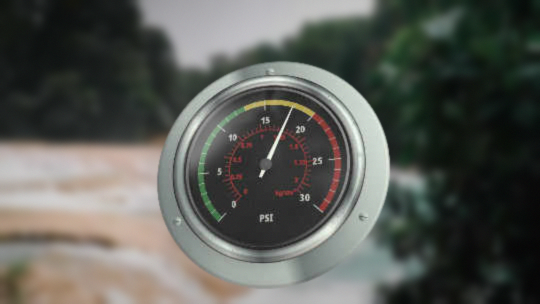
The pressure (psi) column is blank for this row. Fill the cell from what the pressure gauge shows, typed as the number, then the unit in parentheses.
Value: 18 (psi)
